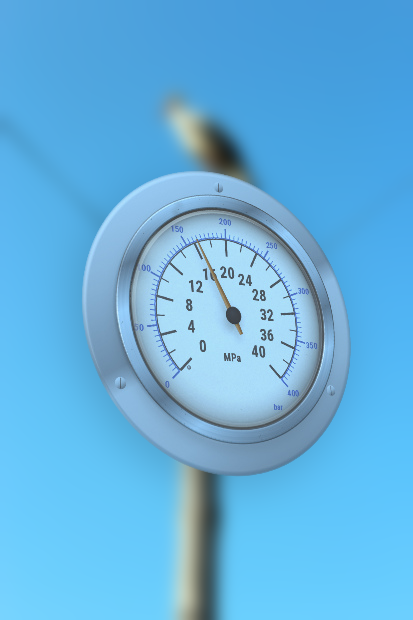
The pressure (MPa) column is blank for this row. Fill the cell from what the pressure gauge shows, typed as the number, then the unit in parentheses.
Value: 16 (MPa)
